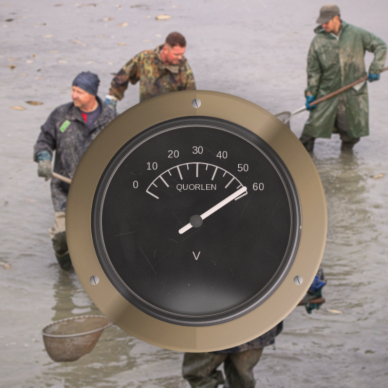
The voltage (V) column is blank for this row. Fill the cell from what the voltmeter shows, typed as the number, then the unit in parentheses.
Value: 57.5 (V)
